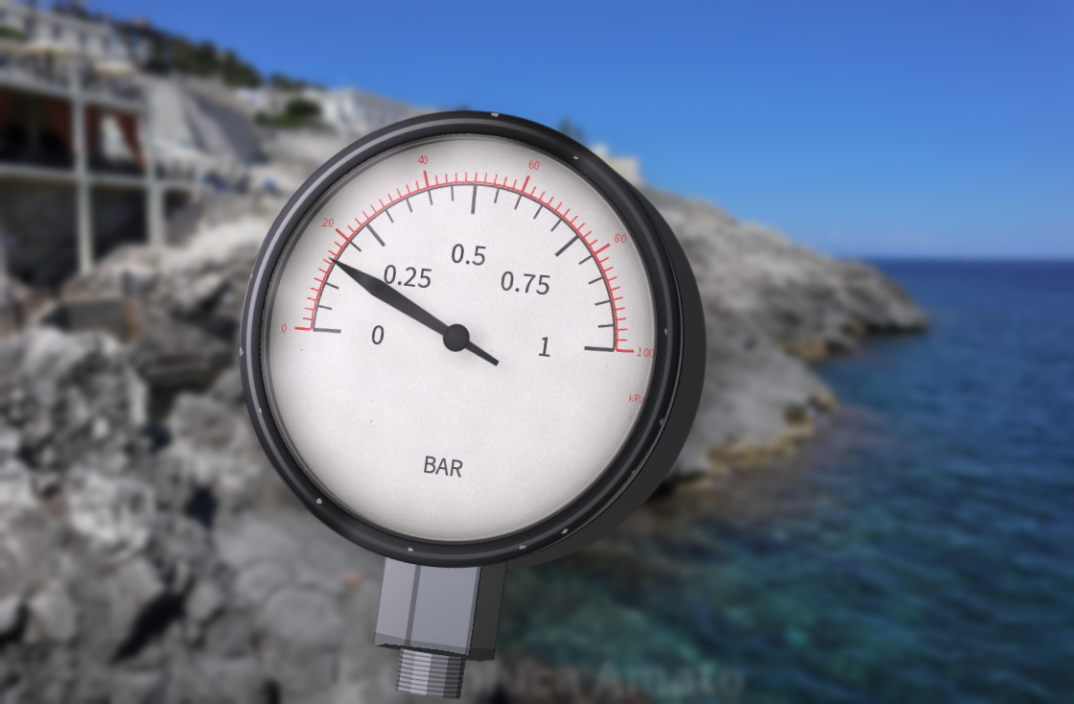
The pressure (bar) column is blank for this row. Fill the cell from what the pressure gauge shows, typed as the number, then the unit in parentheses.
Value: 0.15 (bar)
